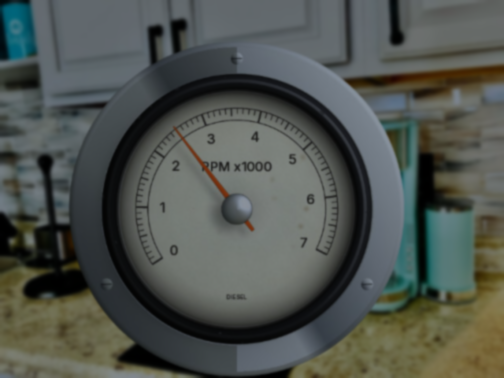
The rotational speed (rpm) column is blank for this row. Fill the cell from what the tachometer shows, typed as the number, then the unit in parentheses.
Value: 2500 (rpm)
